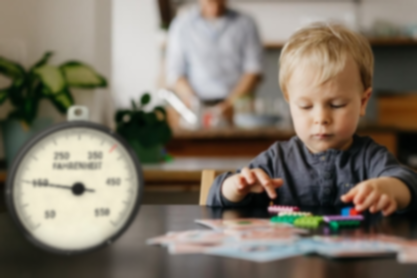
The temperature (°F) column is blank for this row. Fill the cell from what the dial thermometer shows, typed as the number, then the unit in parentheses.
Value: 150 (°F)
